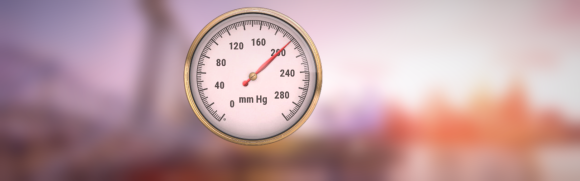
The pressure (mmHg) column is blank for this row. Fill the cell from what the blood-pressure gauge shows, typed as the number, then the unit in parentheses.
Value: 200 (mmHg)
